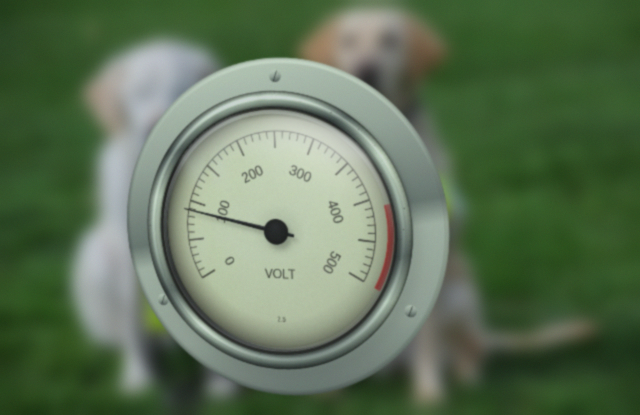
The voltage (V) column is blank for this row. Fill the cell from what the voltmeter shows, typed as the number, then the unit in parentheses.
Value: 90 (V)
